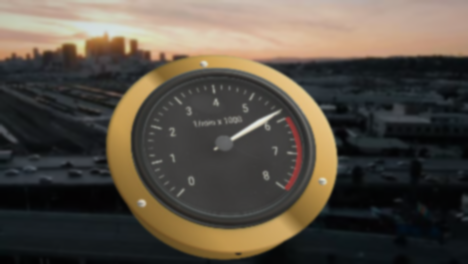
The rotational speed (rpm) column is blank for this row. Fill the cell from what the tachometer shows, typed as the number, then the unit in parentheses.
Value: 5800 (rpm)
